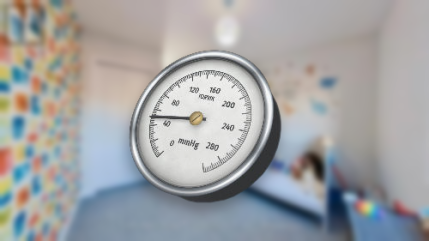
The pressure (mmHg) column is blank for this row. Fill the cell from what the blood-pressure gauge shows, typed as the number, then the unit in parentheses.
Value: 50 (mmHg)
